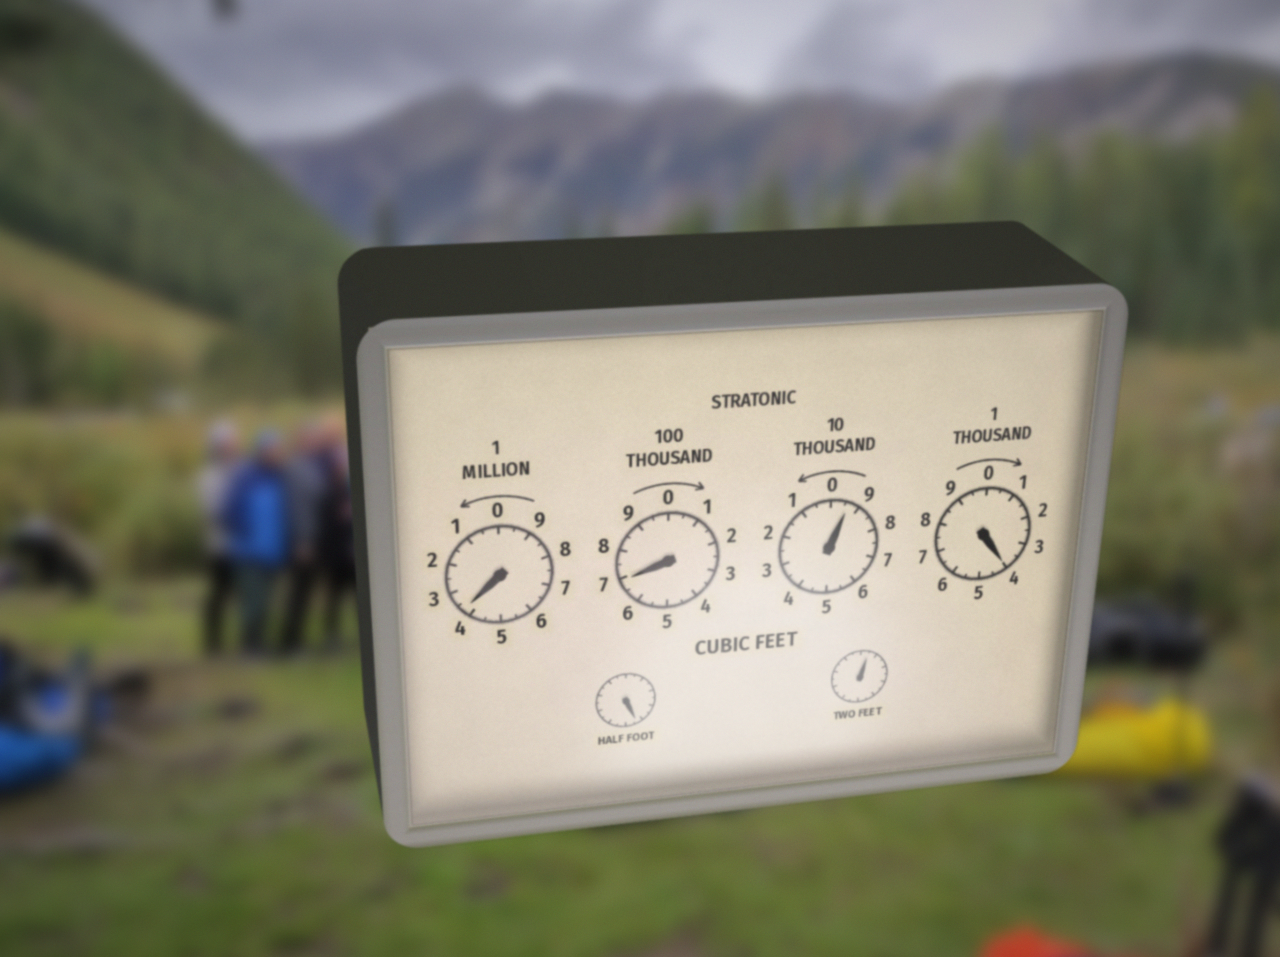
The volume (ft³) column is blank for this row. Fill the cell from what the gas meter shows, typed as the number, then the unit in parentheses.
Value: 369400 (ft³)
